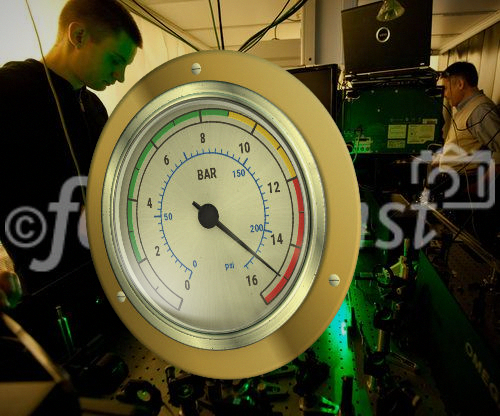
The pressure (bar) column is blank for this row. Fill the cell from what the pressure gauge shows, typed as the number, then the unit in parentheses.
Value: 15 (bar)
